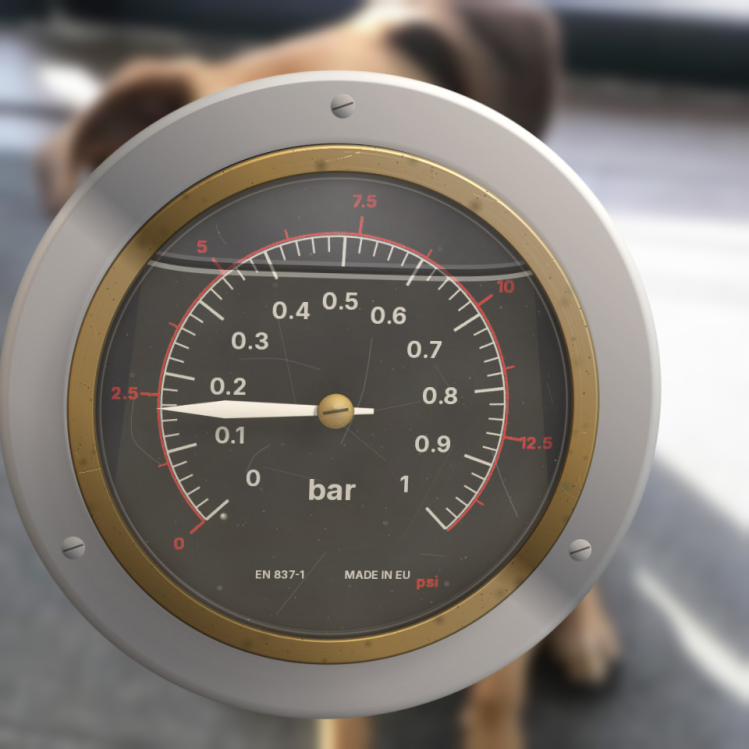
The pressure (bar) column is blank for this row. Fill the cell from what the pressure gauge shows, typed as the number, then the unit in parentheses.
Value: 0.16 (bar)
